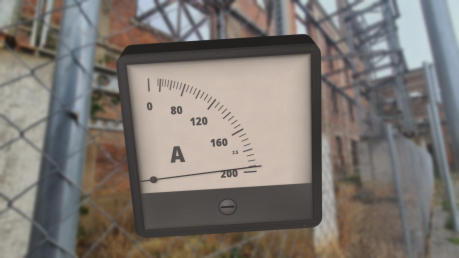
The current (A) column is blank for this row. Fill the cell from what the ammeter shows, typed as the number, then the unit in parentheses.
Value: 195 (A)
